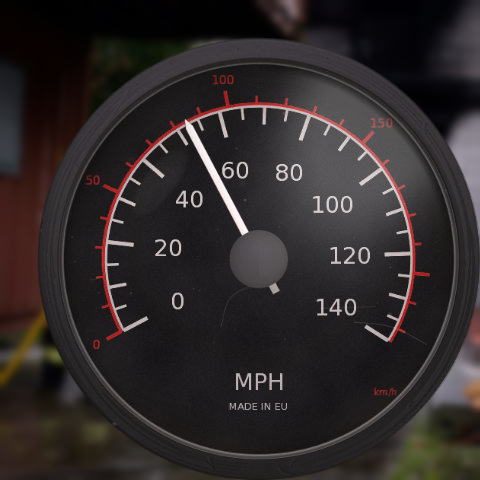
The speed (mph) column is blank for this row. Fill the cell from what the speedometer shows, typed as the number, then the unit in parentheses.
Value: 52.5 (mph)
